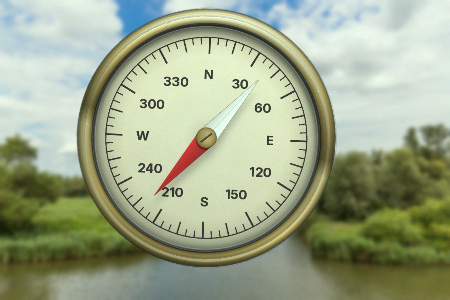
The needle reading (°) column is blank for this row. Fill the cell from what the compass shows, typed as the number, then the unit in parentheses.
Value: 220 (°)
